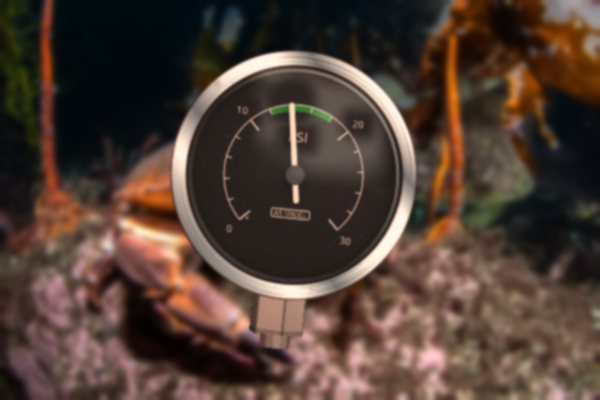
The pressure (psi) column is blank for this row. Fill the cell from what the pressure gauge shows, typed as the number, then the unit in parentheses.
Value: 14 (psi)
